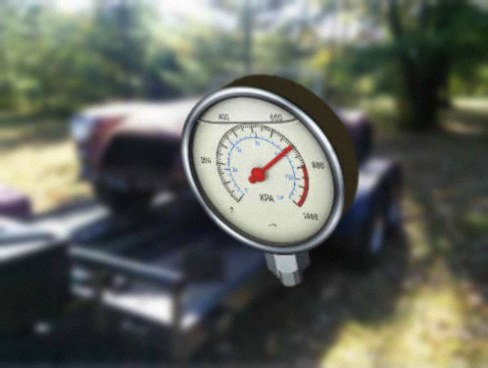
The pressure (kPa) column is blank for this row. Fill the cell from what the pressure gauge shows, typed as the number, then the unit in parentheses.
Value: 700 (kPa)
